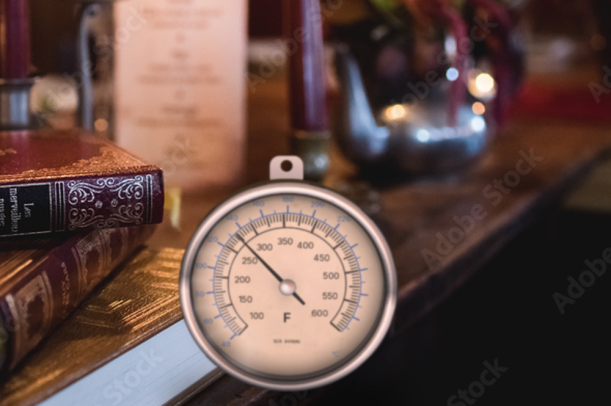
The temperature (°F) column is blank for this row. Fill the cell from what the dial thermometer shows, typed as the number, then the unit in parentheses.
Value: 275 (°F)
